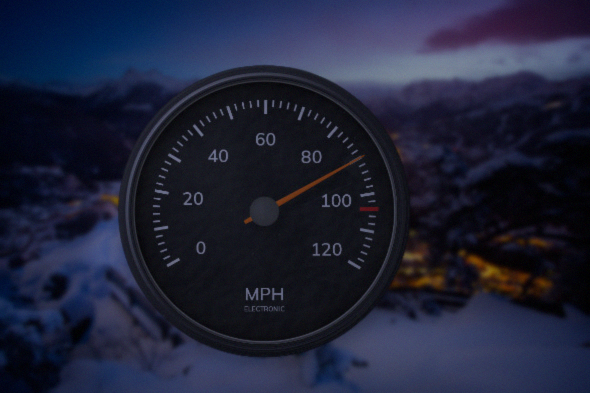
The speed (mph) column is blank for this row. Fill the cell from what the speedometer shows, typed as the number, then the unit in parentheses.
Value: 90 (mph)
